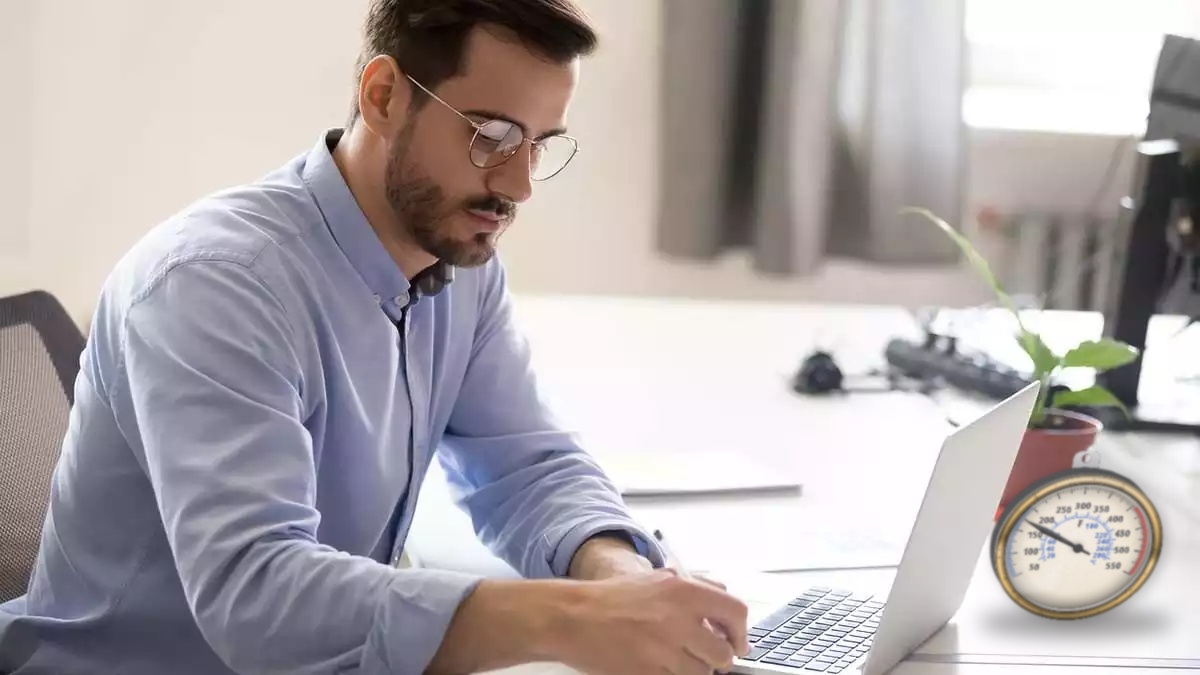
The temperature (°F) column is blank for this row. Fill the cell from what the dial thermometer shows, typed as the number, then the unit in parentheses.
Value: 175 (°F)
